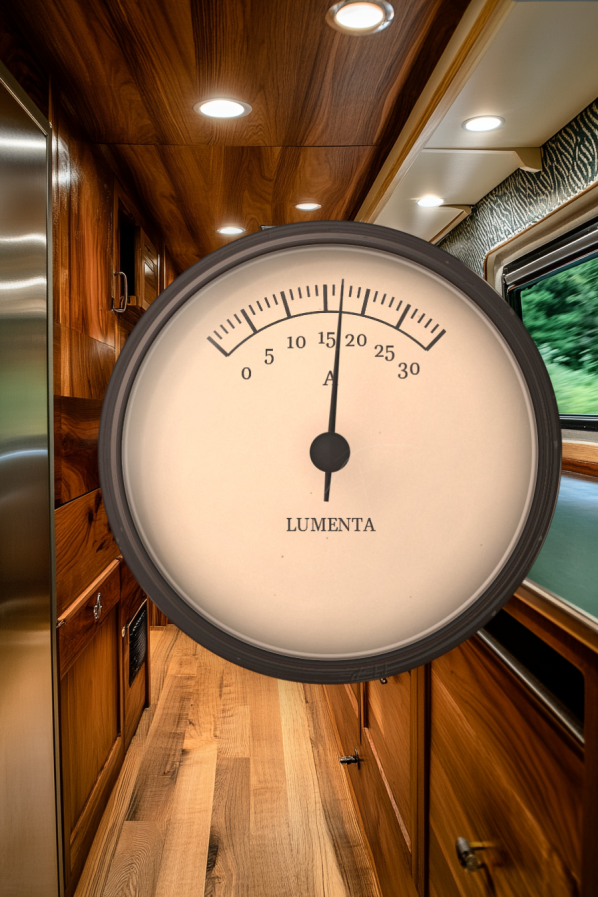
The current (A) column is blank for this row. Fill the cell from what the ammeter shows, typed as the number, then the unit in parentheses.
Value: 17 (A)
